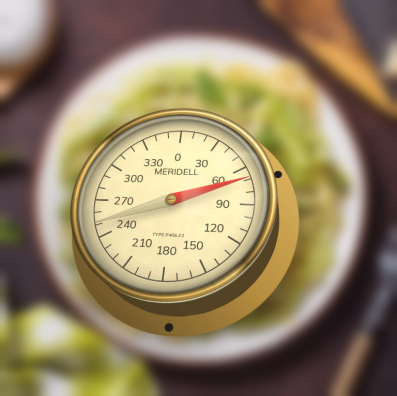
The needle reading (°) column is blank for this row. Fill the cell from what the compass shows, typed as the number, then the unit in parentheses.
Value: 70 (°)
